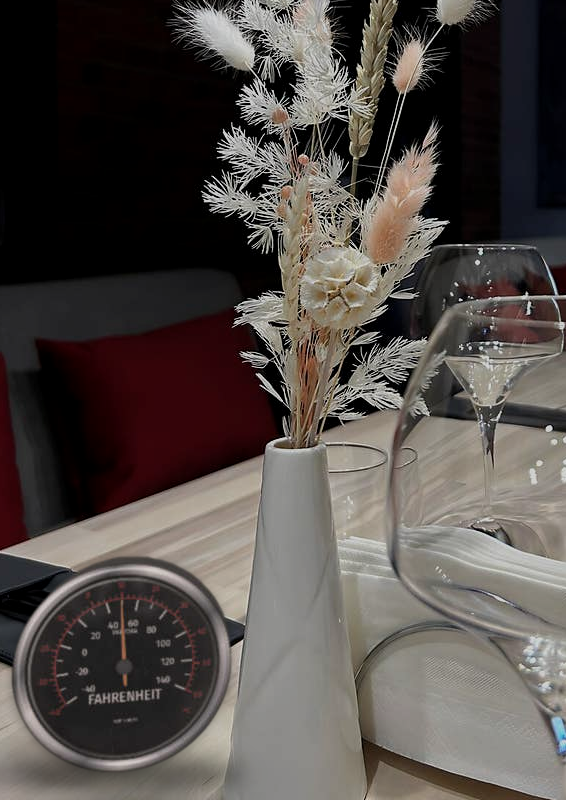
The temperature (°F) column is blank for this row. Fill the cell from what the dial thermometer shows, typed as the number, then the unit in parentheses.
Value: 50 (°F)
